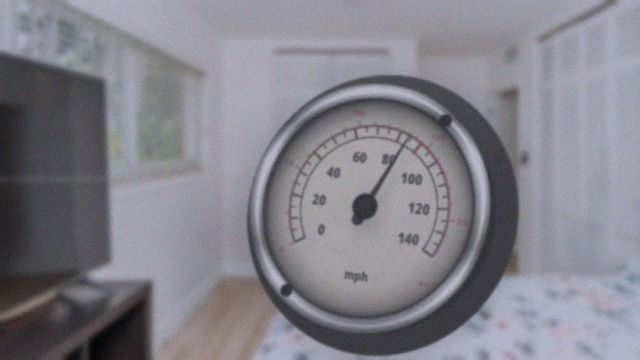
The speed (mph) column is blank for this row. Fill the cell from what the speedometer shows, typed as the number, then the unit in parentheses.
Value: 85 (mph)
